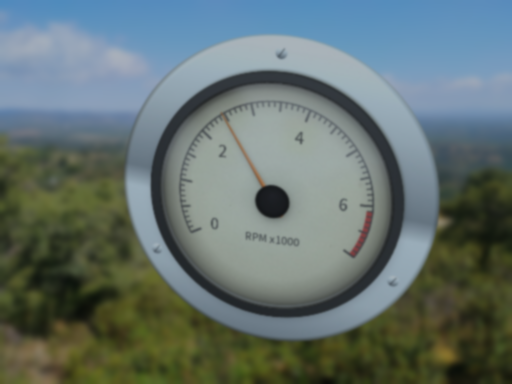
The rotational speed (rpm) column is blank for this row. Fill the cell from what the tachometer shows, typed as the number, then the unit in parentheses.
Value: 2500 (rpm)
